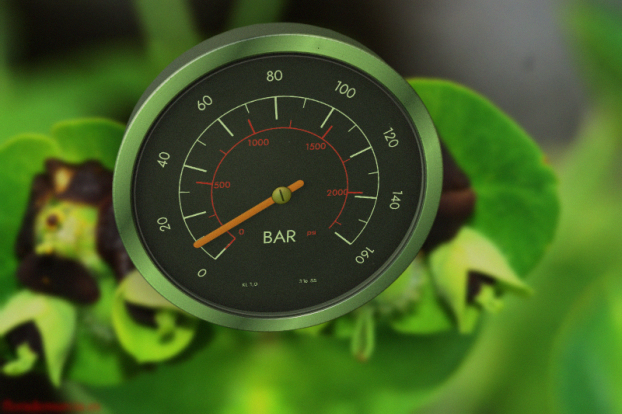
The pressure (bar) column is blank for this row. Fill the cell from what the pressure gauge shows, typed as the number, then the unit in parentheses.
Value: 10 (bar)
